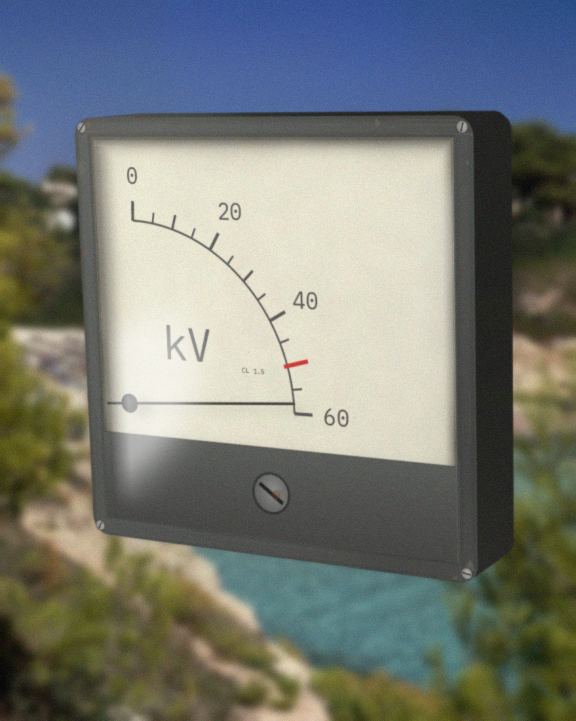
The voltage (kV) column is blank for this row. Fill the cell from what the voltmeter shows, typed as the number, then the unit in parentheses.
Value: 57.5 (kV)
